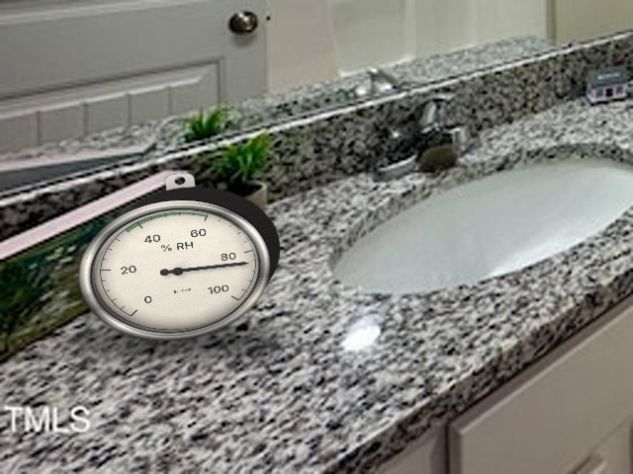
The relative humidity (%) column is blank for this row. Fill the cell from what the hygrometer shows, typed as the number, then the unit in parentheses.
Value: 84 (%)
